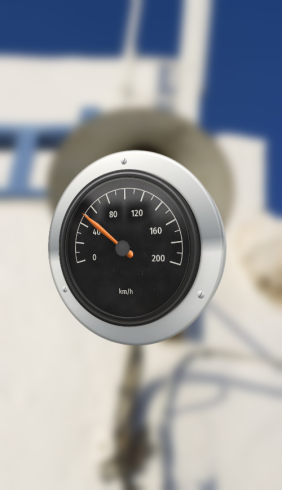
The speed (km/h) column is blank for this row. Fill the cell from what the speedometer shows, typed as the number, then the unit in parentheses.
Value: 50 (km/h)
